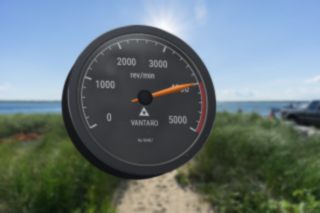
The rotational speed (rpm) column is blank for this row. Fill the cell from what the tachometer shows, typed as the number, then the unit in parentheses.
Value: 4000 (rpm)
